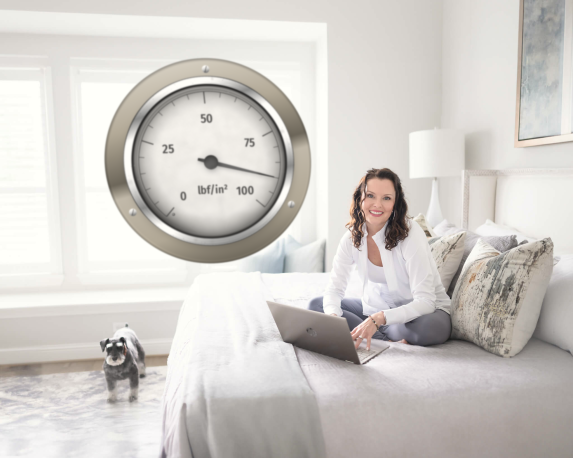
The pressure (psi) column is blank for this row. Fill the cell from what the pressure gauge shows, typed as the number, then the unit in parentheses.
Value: 90 (psi)
